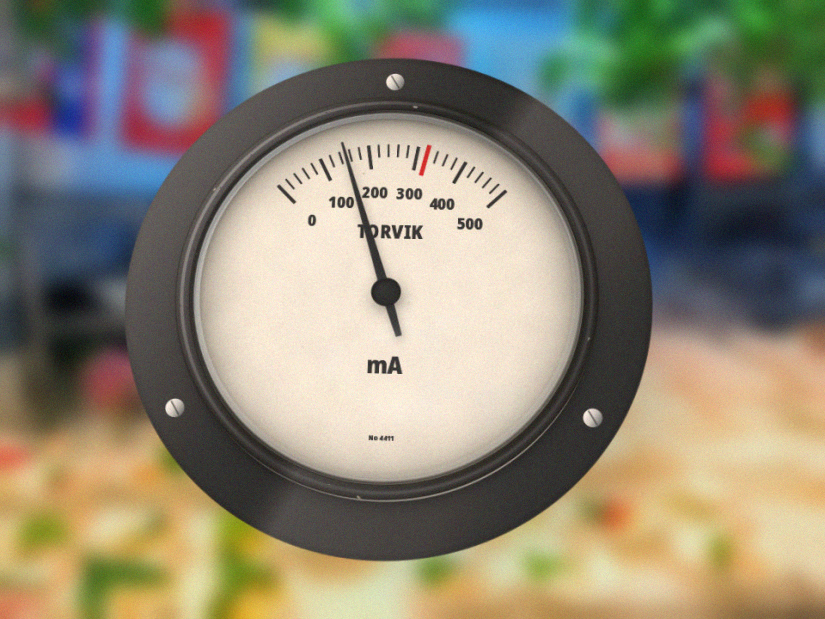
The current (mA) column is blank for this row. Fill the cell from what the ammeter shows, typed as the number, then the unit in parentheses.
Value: 150 (mA)
